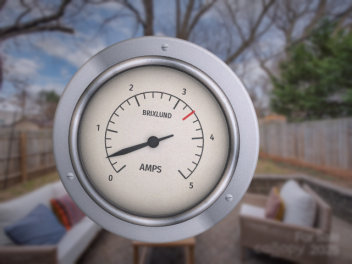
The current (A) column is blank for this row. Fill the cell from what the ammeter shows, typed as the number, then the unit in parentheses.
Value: 0.4 (A)
